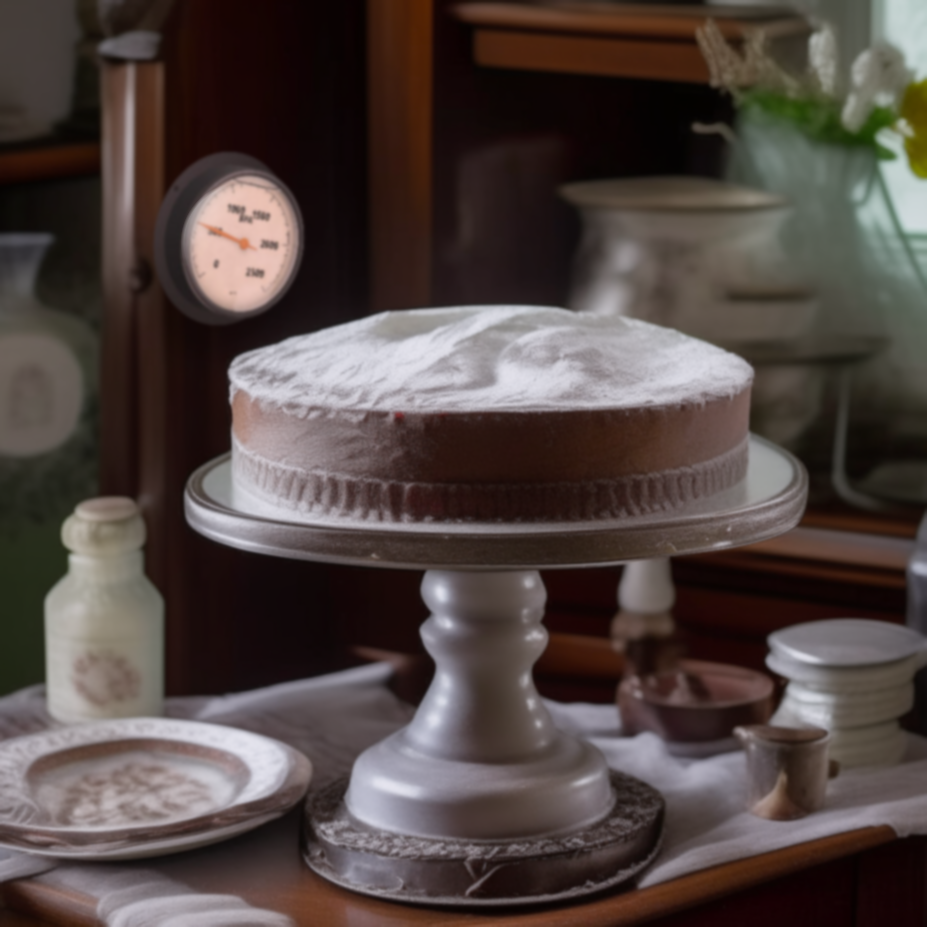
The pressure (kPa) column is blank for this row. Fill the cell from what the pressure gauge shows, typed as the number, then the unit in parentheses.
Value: 500 (kPa)
